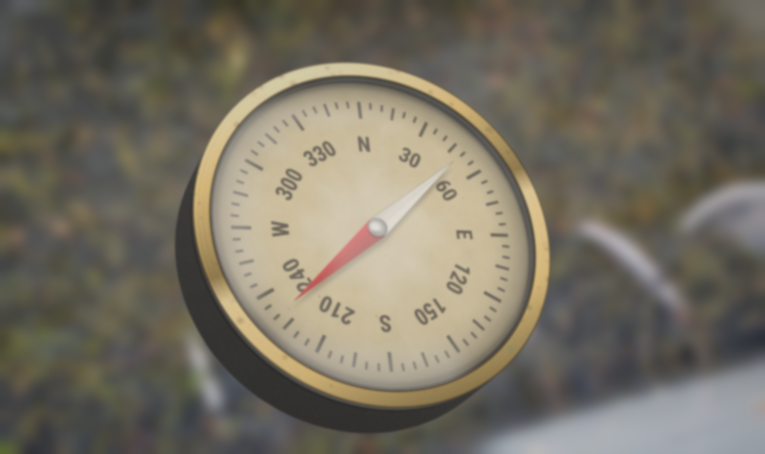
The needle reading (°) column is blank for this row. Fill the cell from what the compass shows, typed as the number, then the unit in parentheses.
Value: 230 (°)
